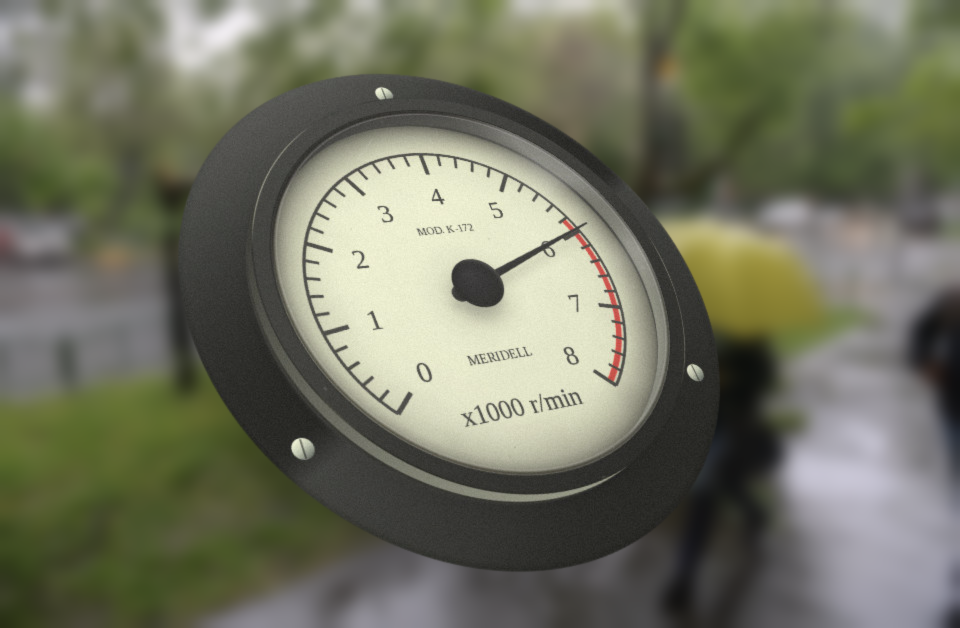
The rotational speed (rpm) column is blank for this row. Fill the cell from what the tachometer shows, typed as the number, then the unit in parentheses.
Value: 6000 (rpm)
